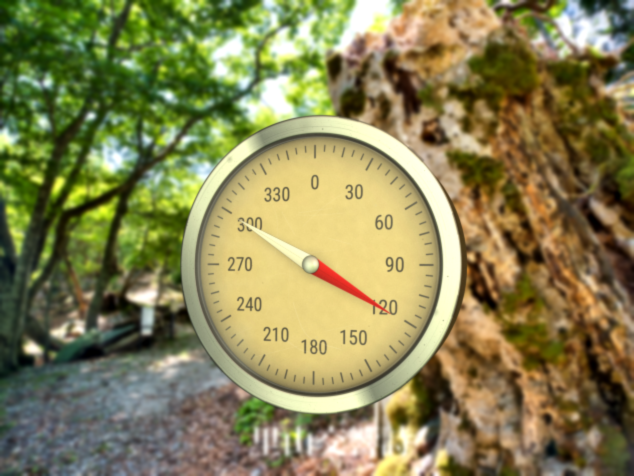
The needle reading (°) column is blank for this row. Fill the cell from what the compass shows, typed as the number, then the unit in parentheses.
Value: 120 (°)
